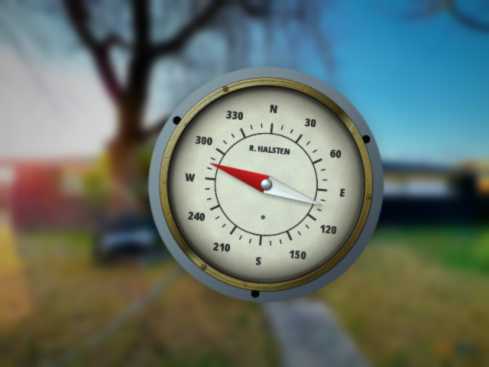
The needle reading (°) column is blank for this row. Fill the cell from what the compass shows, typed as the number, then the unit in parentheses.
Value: 285 (°)
